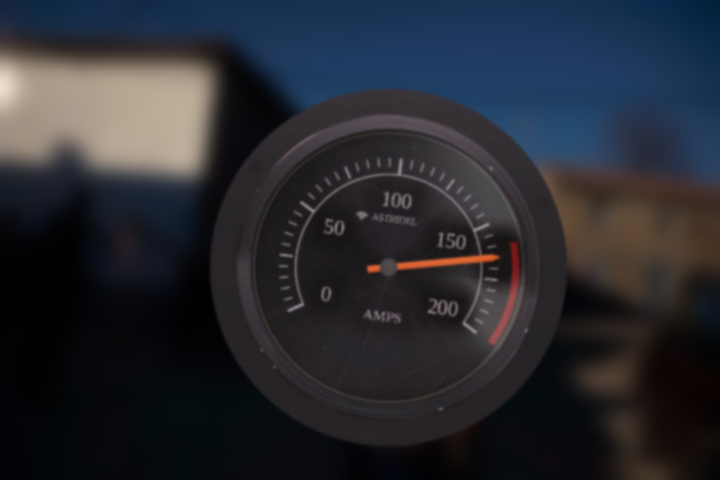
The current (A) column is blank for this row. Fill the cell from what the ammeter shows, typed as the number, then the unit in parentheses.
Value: 165 (A)
